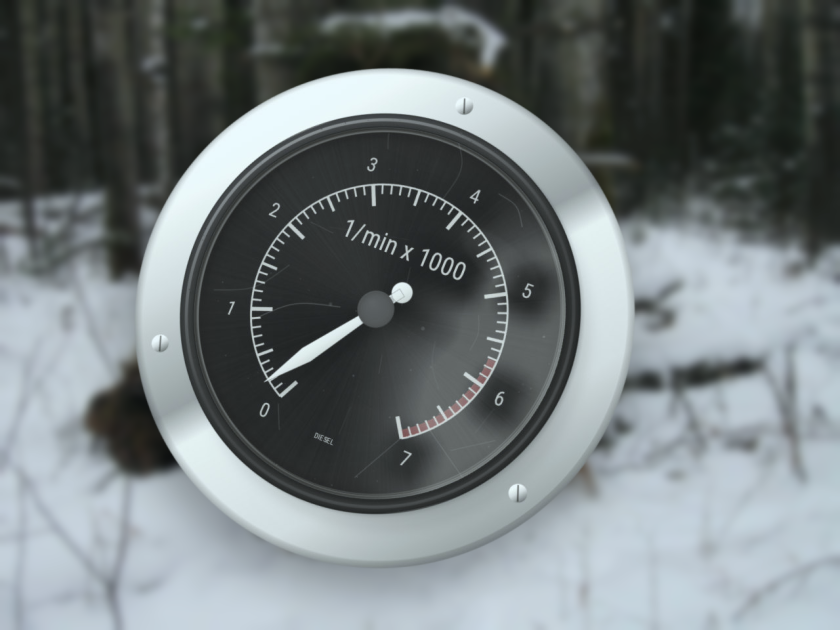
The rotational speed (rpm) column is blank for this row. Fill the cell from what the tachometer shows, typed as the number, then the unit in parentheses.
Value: 200 (rpm)
